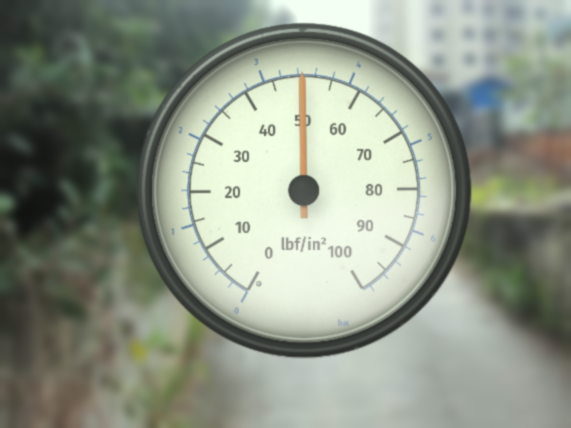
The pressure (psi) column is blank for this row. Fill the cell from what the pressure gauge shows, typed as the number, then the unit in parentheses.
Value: 50 (psi)
